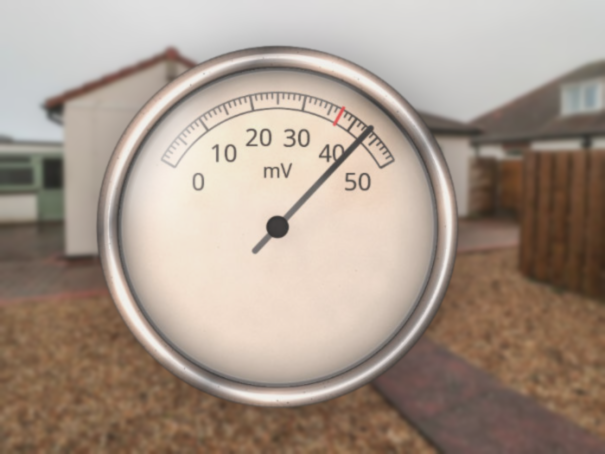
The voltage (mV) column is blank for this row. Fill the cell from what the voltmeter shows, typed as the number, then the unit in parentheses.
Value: 43 (mV)
